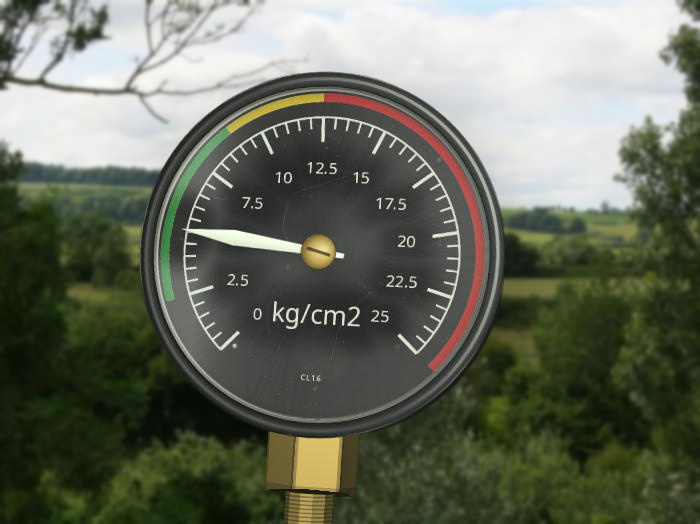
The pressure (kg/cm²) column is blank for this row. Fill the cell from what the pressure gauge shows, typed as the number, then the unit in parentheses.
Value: 5 (kg/cm²)
